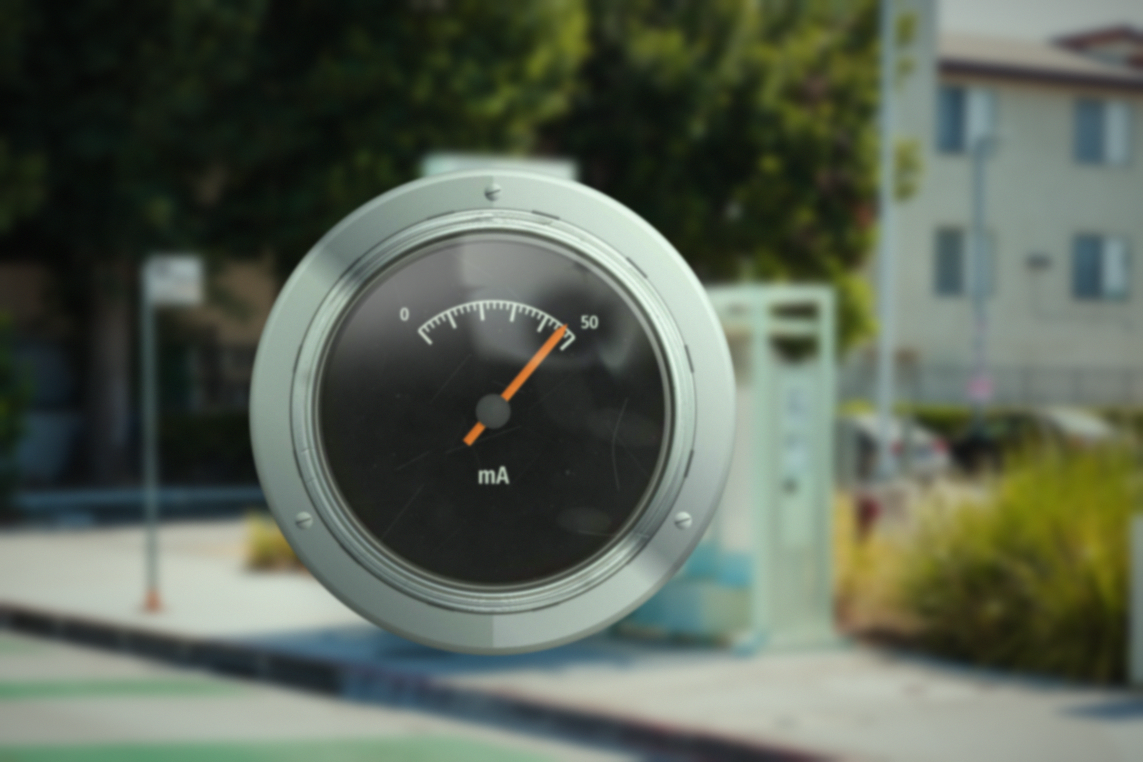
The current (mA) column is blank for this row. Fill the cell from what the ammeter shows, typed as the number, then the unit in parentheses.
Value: 46 (mA)
